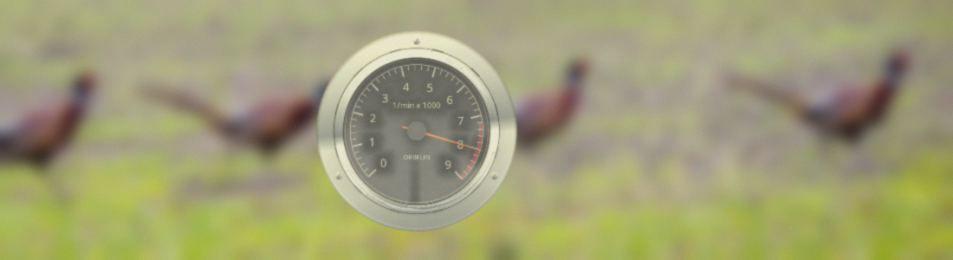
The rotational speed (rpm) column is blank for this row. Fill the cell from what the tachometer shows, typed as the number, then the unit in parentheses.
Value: 8000 (rpm)
